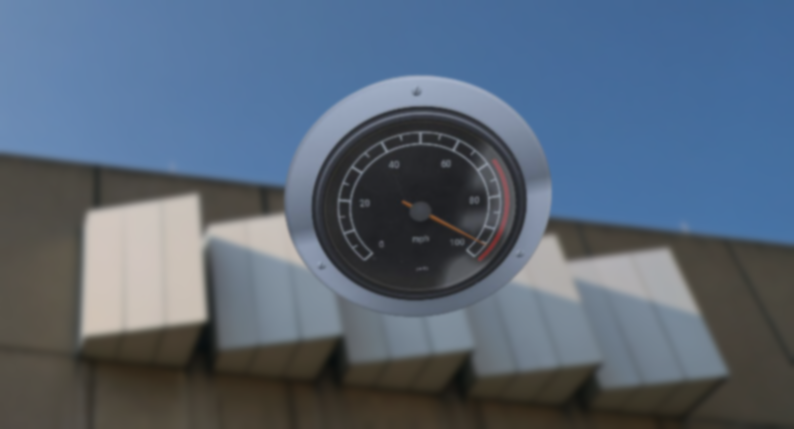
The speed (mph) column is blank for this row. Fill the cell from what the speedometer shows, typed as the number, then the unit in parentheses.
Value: 95 (mph)
